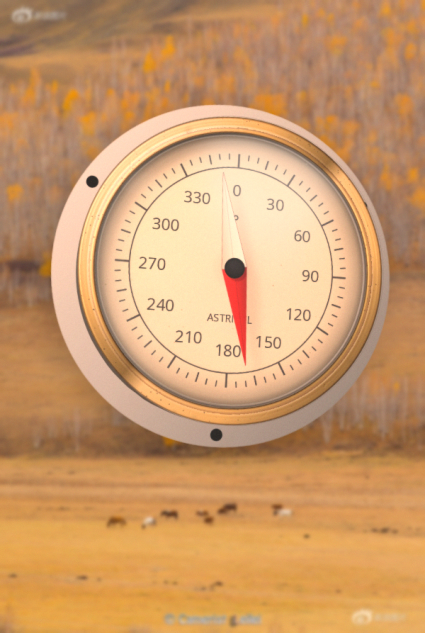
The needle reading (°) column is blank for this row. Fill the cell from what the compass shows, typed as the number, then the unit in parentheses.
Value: 170 (°)
